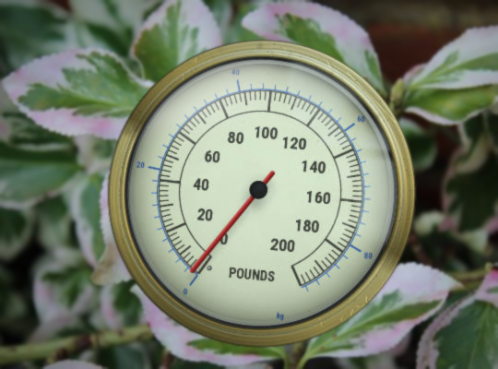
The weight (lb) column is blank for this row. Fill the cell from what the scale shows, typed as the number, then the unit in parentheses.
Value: 2 (lb)
